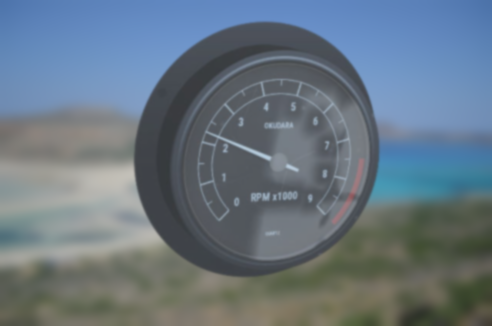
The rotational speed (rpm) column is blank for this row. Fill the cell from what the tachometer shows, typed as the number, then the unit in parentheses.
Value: 2250 (rpm)
